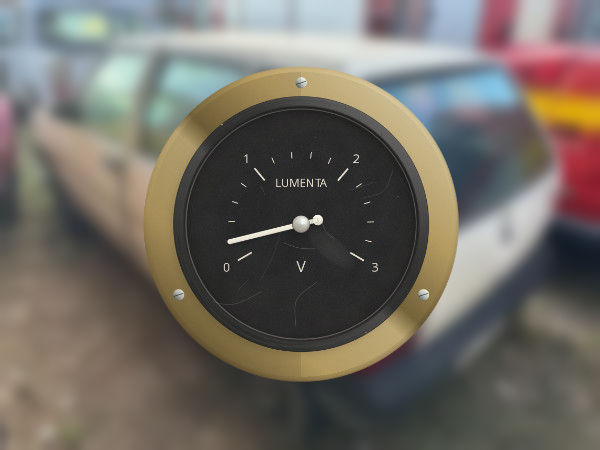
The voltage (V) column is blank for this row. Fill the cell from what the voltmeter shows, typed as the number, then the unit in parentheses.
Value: 0.2 (V)
